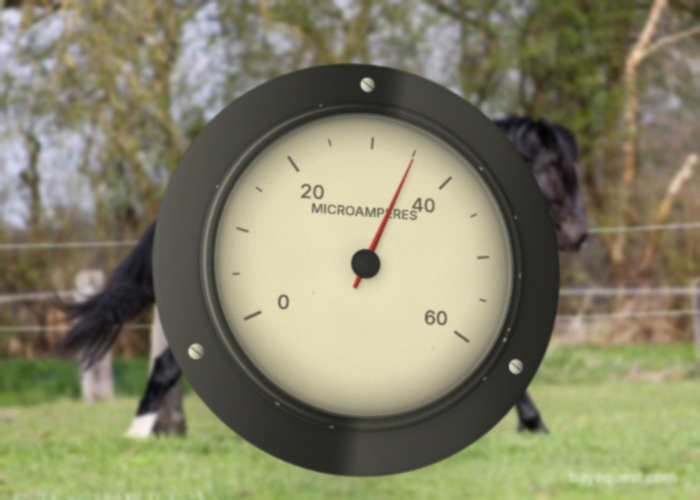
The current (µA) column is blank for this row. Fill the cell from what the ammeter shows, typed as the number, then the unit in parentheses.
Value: 35 (µA)
